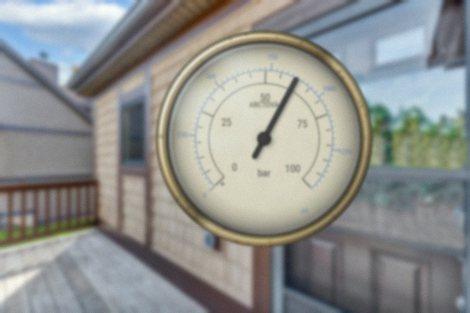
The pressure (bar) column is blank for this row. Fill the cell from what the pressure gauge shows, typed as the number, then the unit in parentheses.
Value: 60 (bar)
